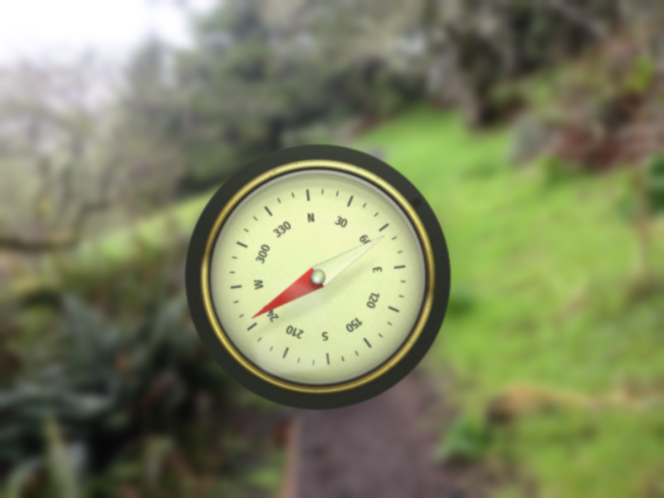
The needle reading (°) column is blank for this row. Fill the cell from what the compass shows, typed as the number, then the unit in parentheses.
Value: 245 (°)
